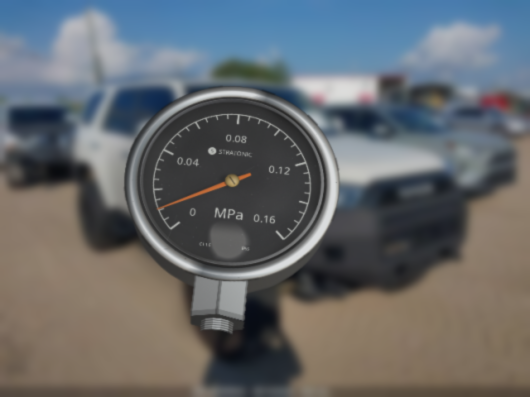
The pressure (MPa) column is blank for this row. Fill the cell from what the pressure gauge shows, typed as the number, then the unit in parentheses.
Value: 0.01 (MPa)
